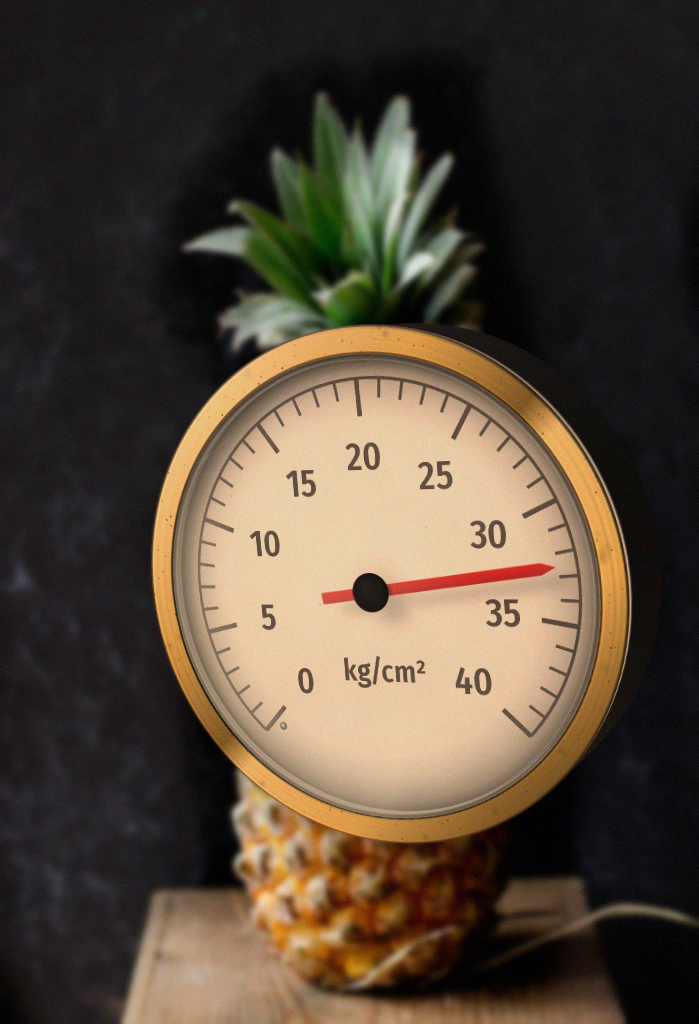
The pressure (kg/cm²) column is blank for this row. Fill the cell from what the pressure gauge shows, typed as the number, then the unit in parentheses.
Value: 32.5 (kg/cm²)
